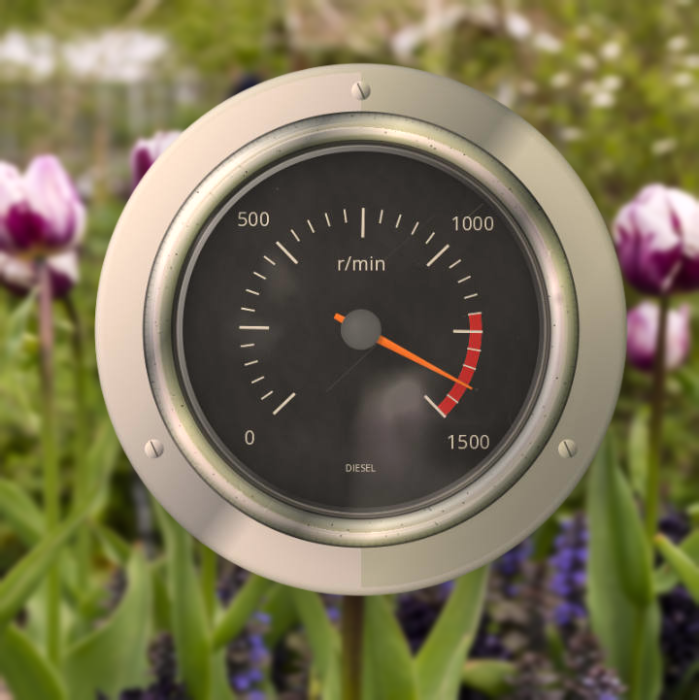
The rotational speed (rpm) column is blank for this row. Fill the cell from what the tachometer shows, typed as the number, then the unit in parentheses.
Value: 1400 (rpm)
